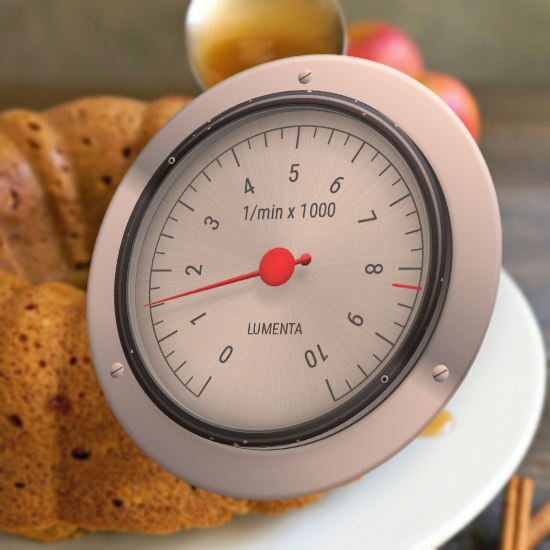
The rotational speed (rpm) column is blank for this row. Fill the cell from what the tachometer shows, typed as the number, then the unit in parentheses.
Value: 1500 (rpm)
